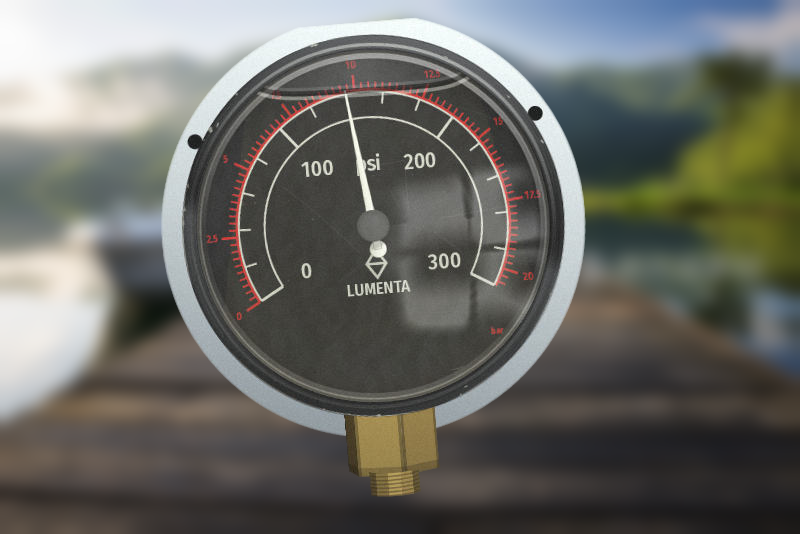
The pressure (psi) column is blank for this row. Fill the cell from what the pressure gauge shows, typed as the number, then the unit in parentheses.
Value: 140 (psi)
